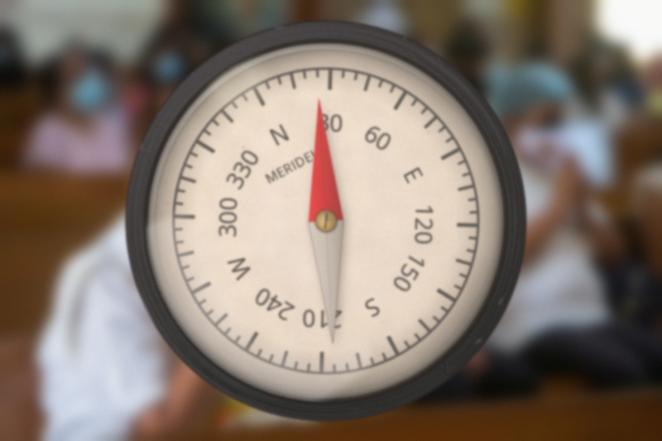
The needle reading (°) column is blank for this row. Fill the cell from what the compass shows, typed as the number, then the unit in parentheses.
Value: 25 (°)
